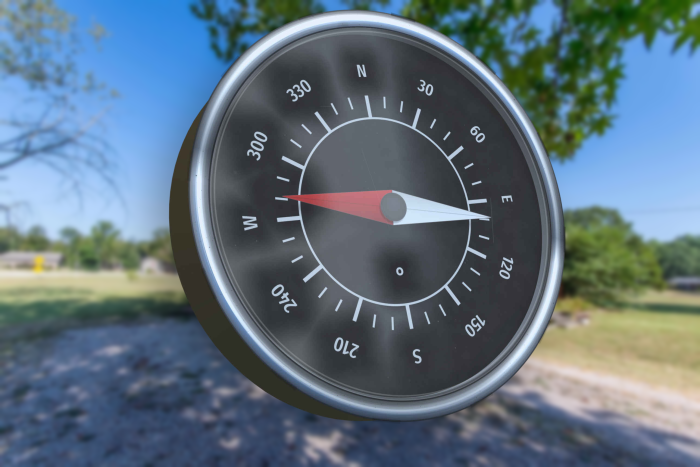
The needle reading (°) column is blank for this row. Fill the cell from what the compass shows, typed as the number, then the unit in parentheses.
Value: 280 (°)
